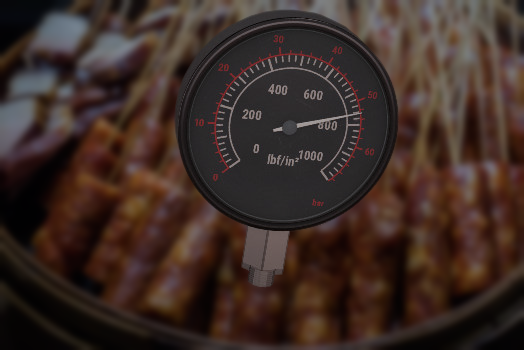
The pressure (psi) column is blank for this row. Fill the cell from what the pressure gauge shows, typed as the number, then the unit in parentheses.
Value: 760 (psi)
